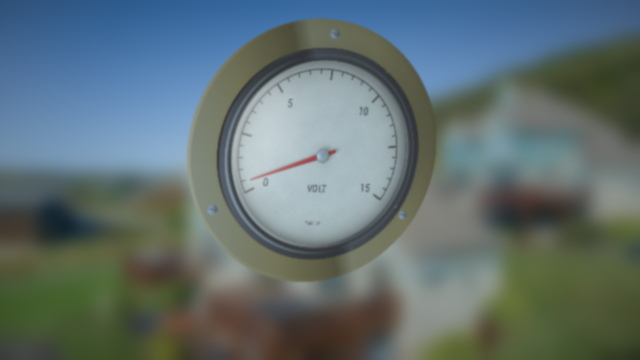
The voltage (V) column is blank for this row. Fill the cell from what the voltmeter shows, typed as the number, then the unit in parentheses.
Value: 0.5 (V)
